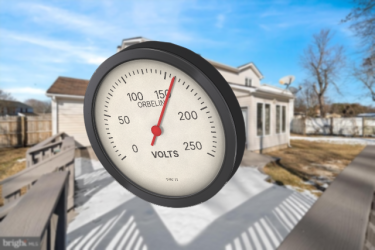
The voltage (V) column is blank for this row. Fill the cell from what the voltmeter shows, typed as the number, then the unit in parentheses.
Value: 160 (V)
